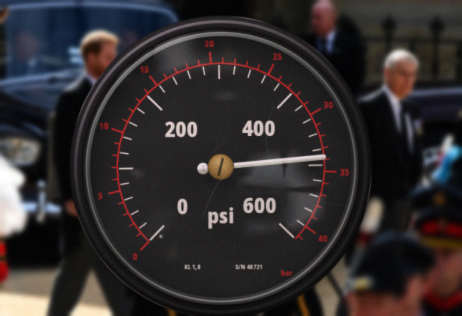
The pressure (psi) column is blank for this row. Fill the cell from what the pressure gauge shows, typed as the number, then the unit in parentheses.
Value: 490 (psi)
